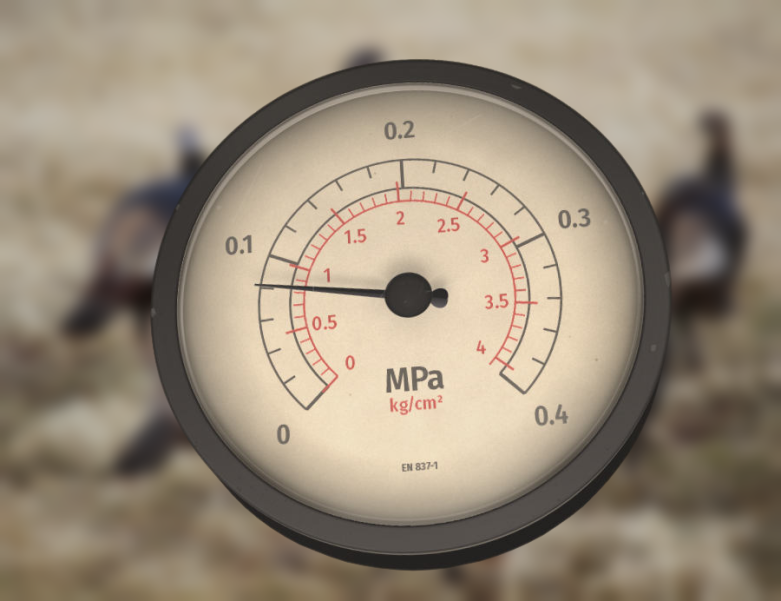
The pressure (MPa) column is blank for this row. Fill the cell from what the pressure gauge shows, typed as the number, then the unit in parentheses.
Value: 0.08 (MPa)
